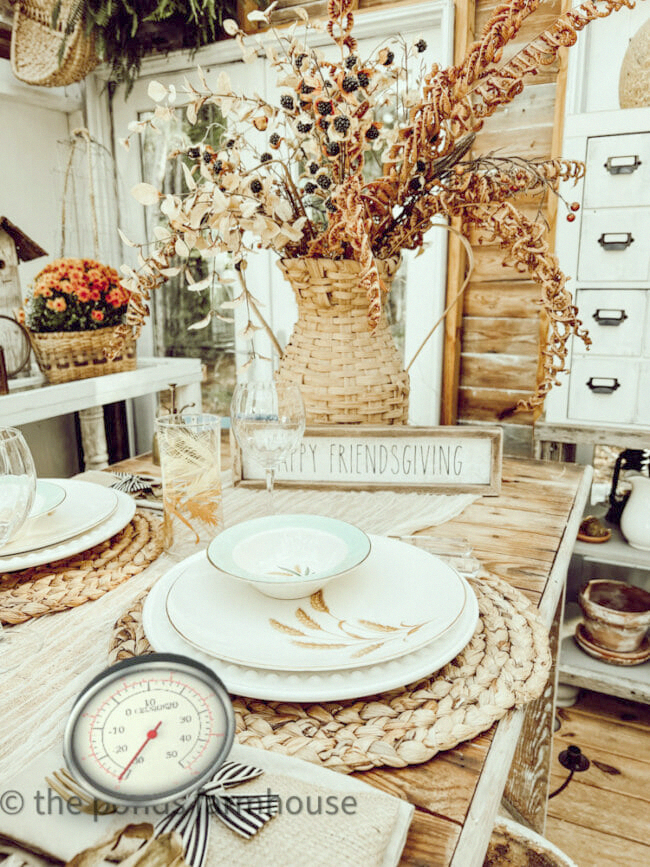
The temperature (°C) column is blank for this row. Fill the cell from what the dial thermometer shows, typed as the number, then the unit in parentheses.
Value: -28 (°C)
